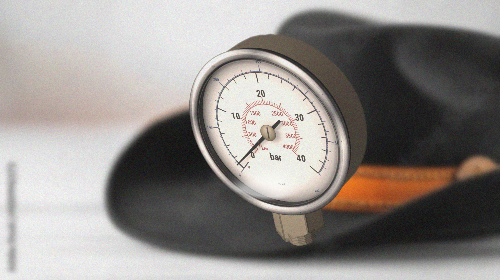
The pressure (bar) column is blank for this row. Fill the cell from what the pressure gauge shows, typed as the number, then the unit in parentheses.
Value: 1 (bar)
